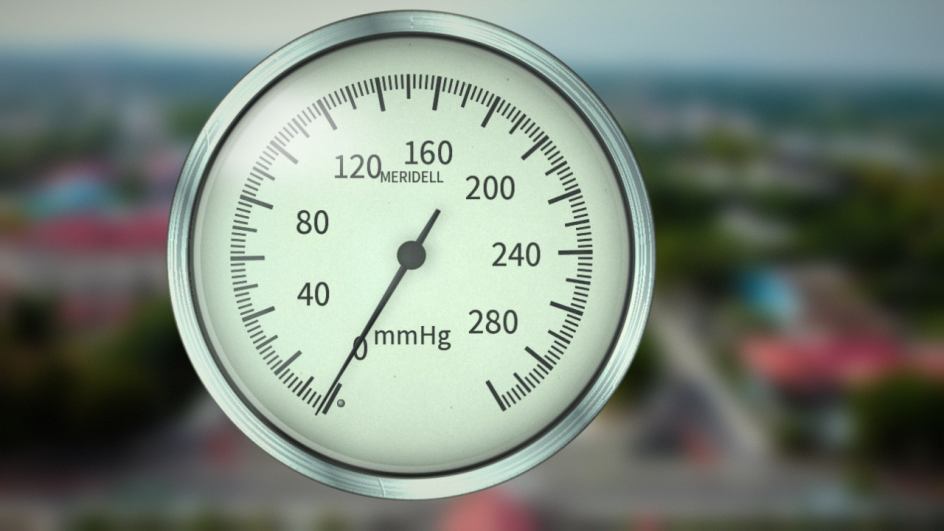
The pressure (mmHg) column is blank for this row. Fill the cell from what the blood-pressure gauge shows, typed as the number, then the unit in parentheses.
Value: 2 (mmHg)
